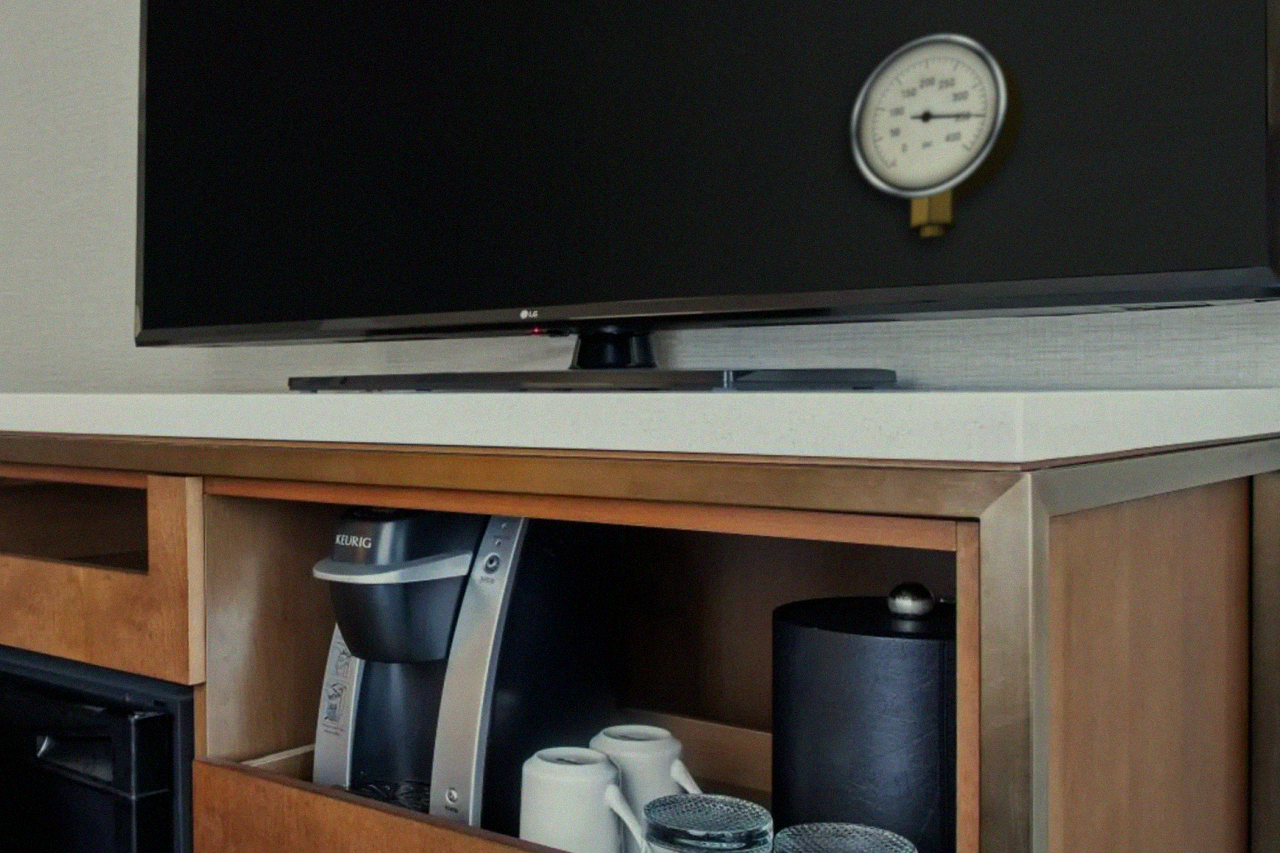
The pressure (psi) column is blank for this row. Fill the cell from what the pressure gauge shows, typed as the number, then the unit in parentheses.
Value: 350 (psi)
